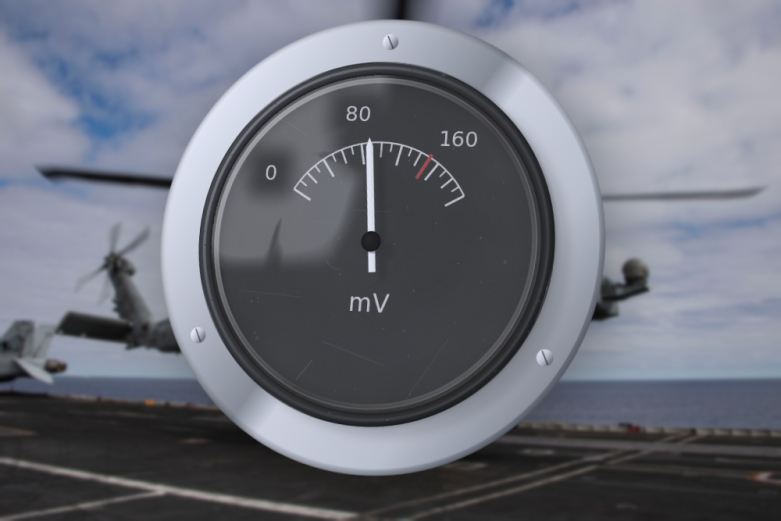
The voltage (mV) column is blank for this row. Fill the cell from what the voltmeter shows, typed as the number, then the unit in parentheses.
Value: 90 (mV)
